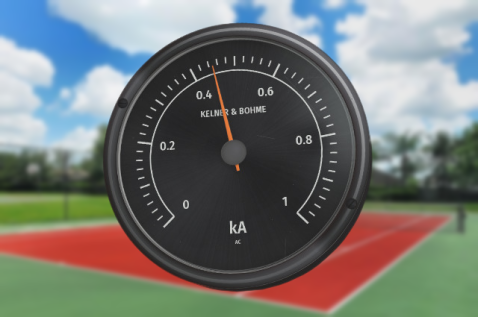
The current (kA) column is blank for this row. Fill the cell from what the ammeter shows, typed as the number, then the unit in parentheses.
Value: 0.45 (kA)
